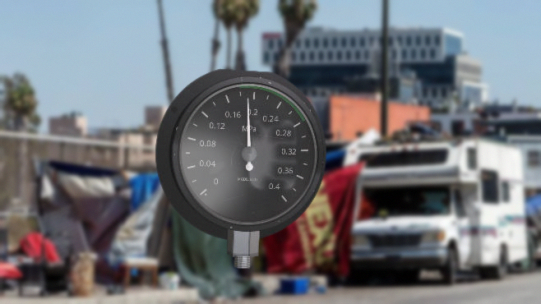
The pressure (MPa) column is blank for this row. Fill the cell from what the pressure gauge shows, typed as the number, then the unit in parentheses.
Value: 0.19 (MPa)
